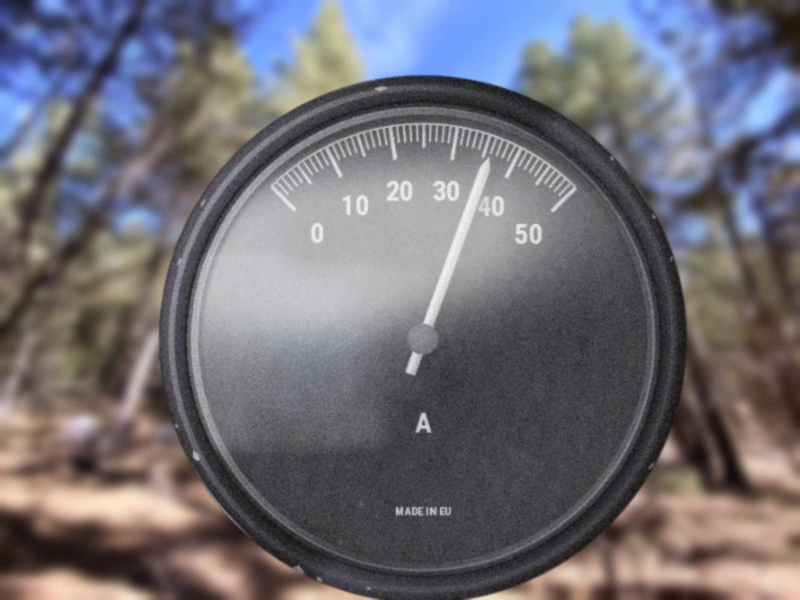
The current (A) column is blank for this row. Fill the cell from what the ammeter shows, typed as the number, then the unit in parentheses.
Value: 36 (A)
